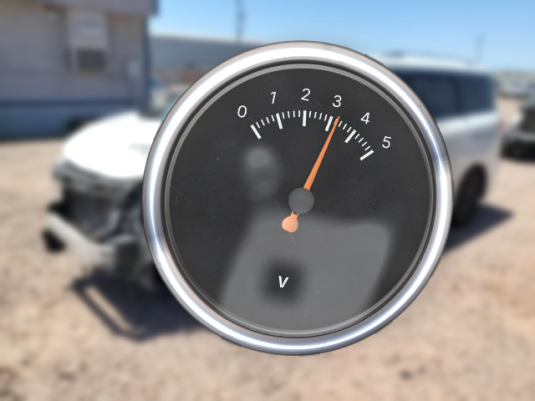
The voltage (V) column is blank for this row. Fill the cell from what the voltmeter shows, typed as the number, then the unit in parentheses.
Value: 3.2 (V)
